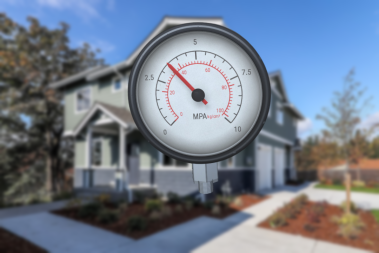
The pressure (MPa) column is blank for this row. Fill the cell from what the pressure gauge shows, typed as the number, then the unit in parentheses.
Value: 3.5 (MPa)
